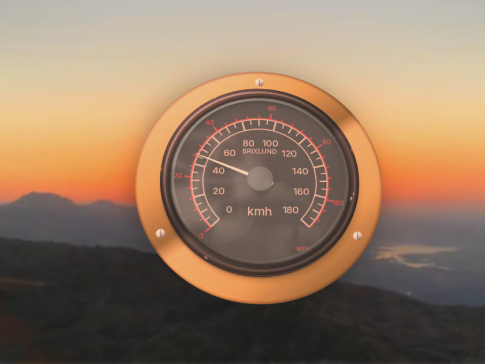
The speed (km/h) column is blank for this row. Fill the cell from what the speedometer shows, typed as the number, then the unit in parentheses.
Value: 45 (km/h)
